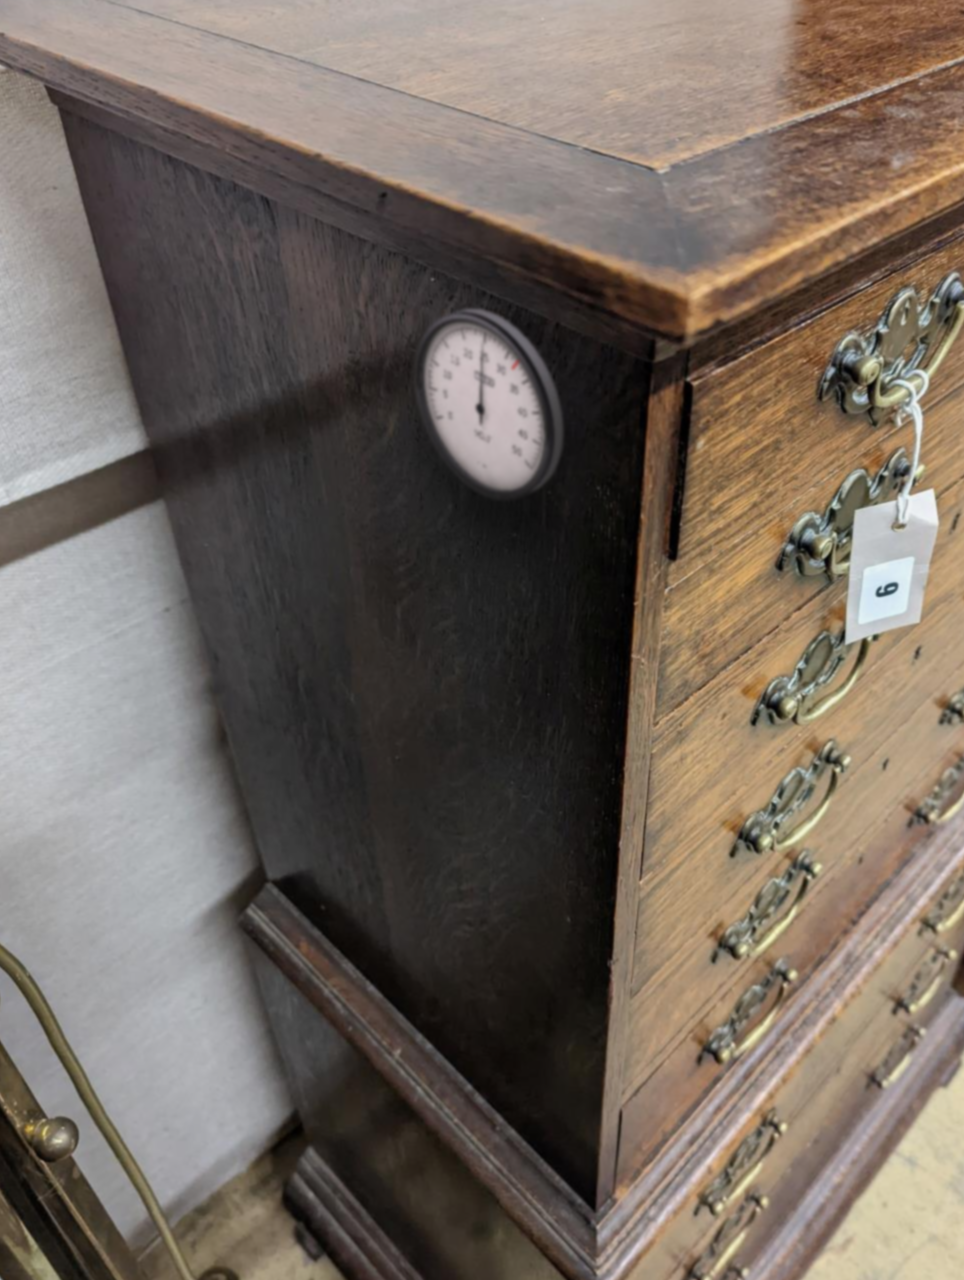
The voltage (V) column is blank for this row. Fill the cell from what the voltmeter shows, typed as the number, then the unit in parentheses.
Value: 25 (V)
